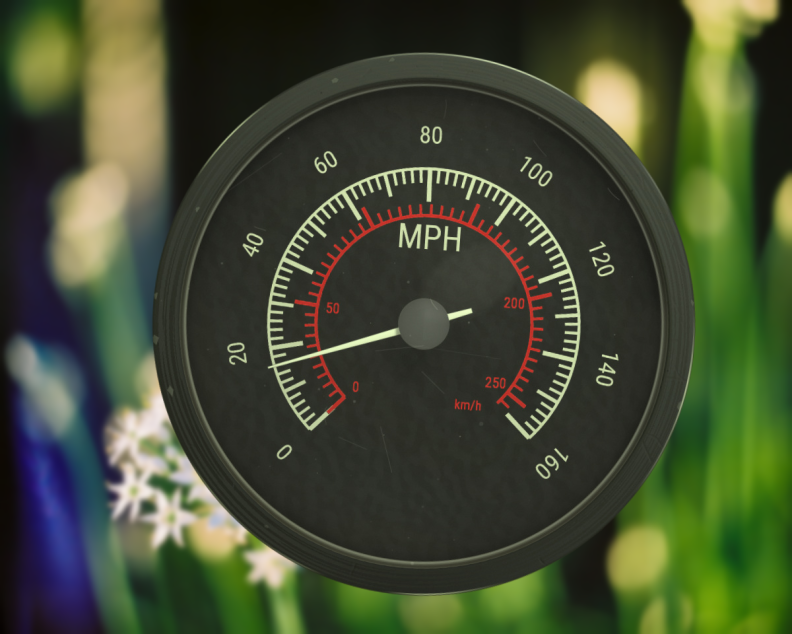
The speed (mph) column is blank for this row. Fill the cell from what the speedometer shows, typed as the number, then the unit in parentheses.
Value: 16 (mph)
